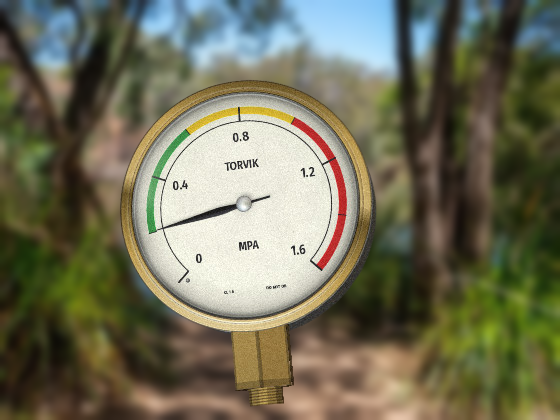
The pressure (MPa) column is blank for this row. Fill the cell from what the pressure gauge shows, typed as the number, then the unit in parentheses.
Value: 0.2 (MPa)
